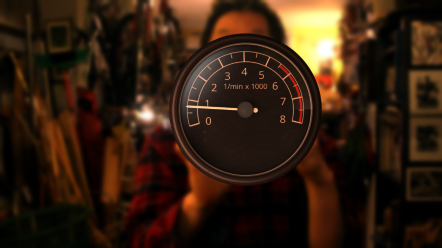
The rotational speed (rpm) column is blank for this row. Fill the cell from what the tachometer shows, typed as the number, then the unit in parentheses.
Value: 750 (rpm)
